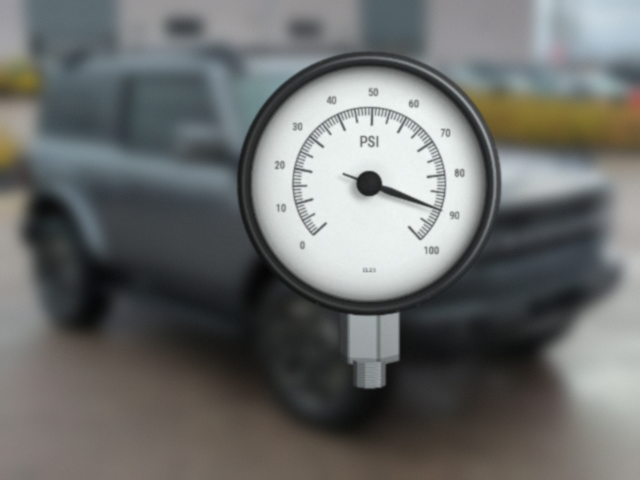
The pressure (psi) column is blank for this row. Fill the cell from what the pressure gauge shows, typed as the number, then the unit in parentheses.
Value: 90 (psi)
